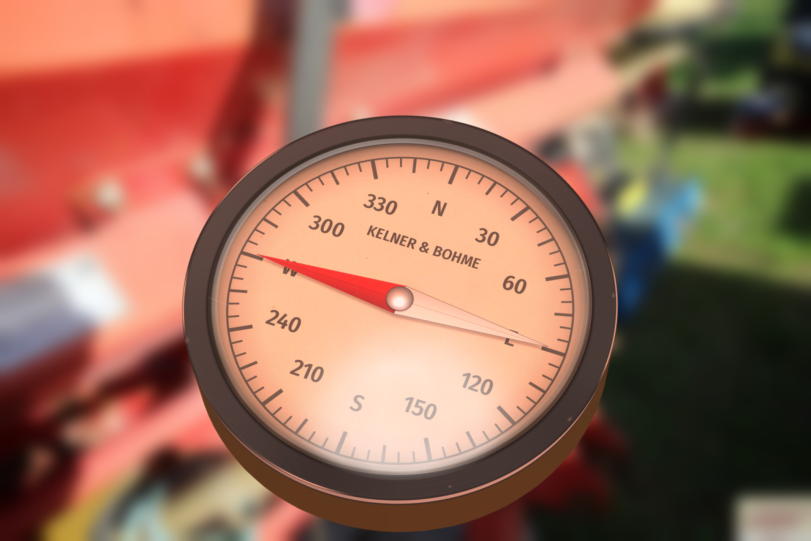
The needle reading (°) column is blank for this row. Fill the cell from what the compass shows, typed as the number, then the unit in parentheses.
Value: 270 (°)
